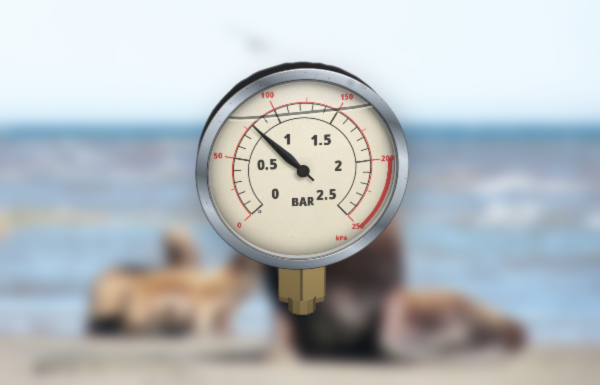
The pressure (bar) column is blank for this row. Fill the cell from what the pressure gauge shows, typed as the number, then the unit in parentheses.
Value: 0.8 (bar)
